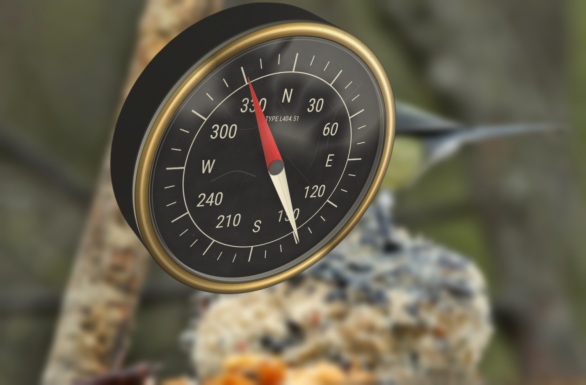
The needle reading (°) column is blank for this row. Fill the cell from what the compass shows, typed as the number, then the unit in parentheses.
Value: 330 (°)
